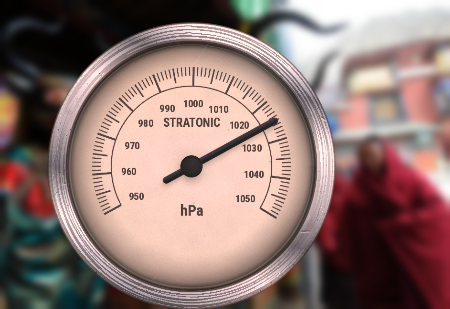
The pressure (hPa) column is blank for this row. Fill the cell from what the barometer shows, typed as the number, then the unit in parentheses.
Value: 1025 (hPa)
